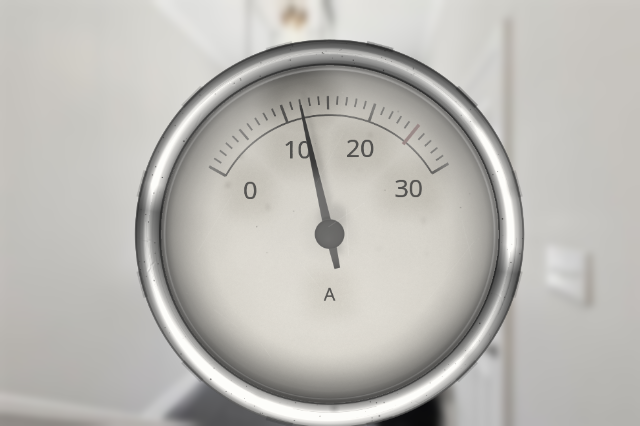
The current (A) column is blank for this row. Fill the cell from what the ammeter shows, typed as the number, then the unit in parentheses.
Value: 12 (A)
